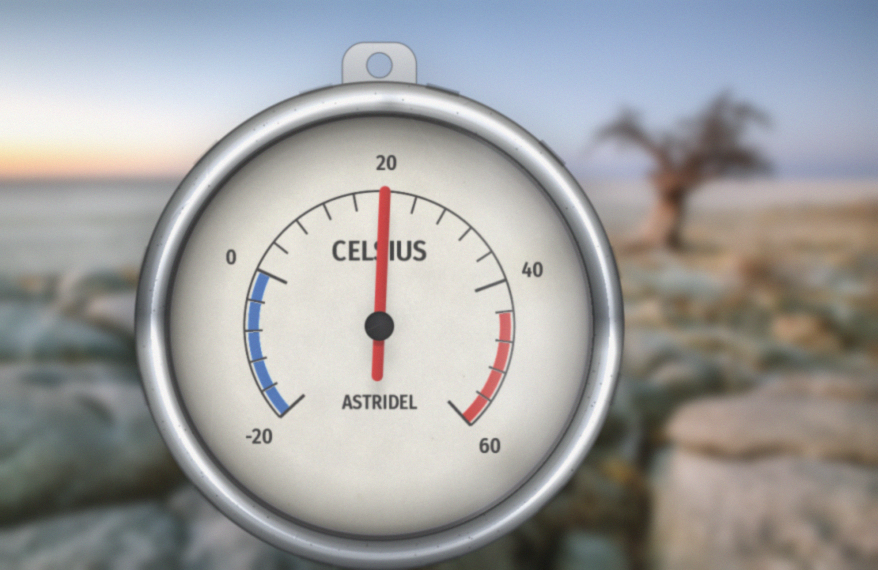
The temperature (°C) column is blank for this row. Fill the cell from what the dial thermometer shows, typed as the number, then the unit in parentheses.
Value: 20 (°C)
